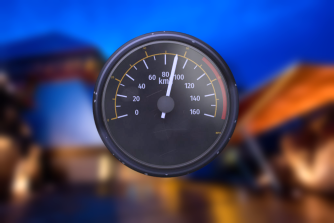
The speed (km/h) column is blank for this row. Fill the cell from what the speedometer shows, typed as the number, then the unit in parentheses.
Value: 90 (km/h)
